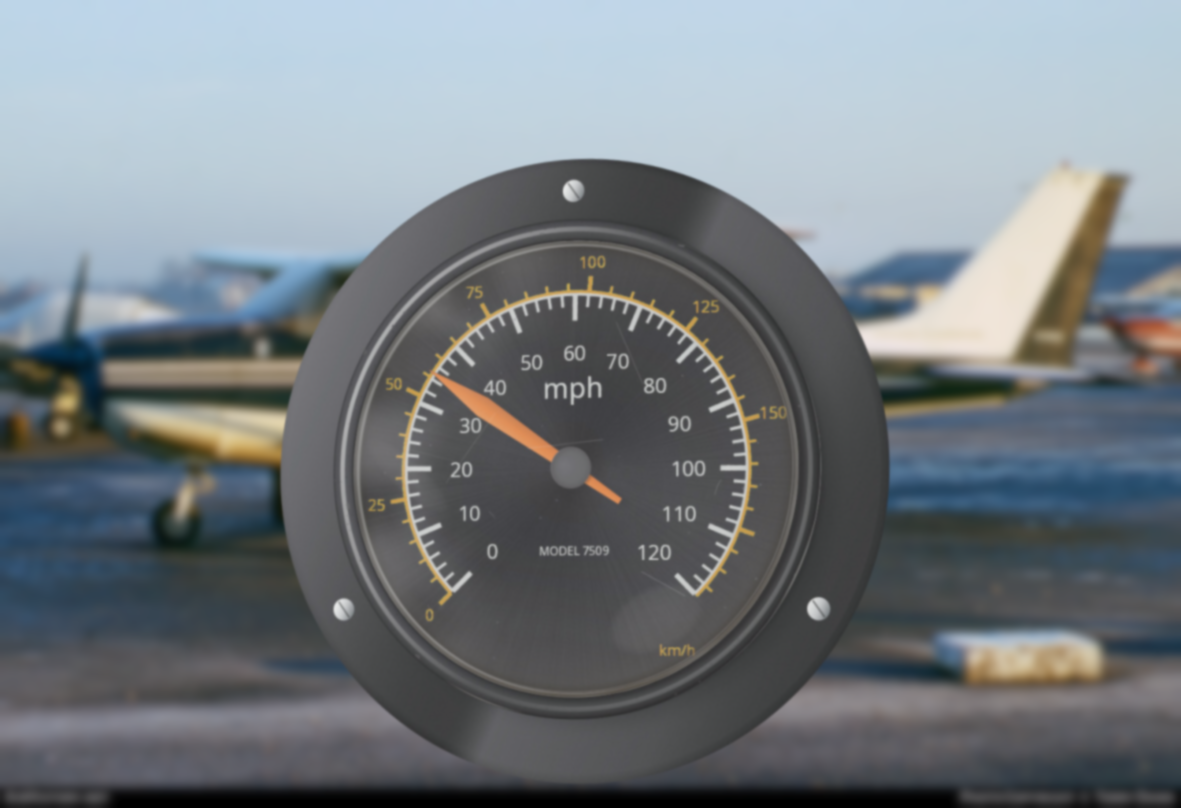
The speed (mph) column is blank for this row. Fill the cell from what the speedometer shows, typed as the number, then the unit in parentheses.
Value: 35 (mph)
